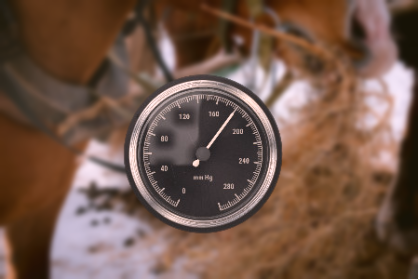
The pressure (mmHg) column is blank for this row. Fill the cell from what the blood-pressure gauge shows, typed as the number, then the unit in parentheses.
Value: 180 (mmHg)
